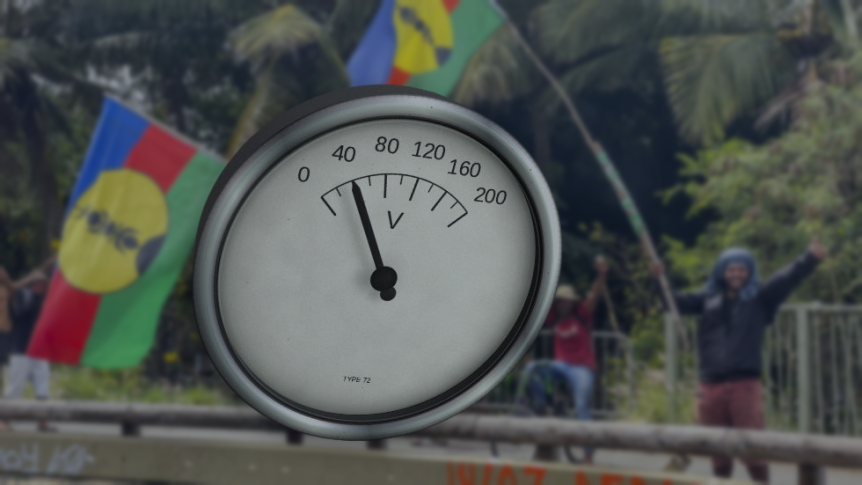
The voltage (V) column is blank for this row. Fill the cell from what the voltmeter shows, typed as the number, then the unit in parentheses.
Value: 40 (V)
